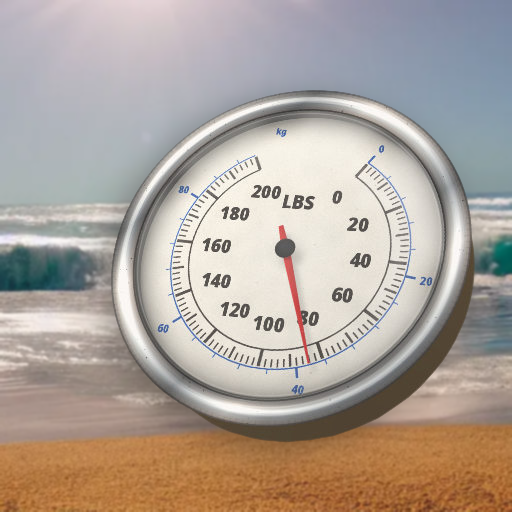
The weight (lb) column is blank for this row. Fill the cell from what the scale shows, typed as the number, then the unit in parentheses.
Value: 84 (lb)
